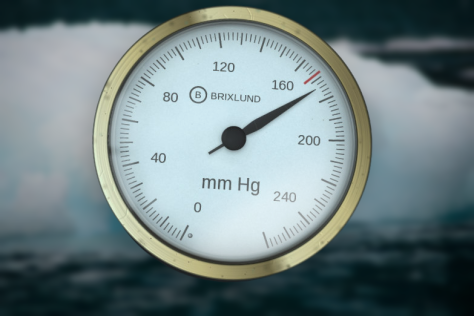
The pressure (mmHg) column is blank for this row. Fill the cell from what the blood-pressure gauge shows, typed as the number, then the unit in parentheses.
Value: 174 (mmHg)
